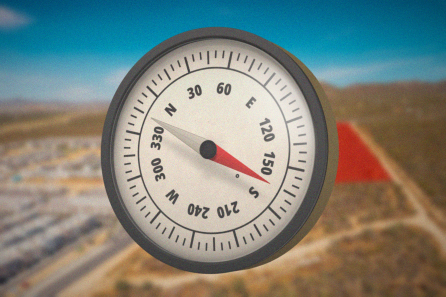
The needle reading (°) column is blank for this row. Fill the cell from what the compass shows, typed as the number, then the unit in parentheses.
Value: 165 (°)
